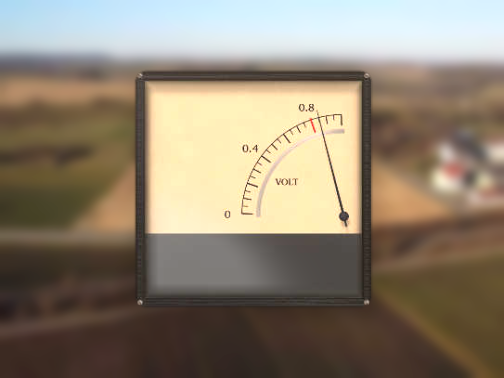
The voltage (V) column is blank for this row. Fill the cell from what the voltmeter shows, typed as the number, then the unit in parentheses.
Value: 0.85 (V)
